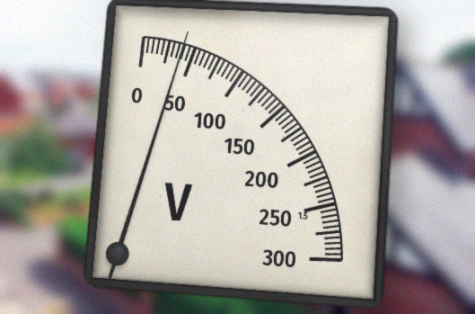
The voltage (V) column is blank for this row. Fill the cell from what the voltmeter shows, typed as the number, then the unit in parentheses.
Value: 40 (V)
